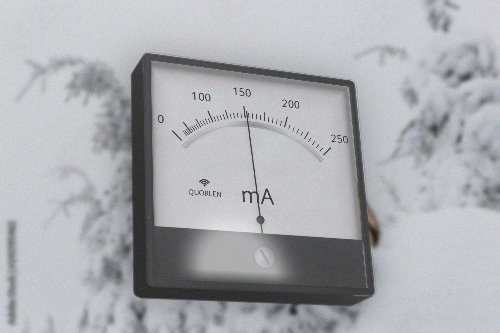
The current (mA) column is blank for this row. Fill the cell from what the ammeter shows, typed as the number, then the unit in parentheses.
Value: 150 (mA)
